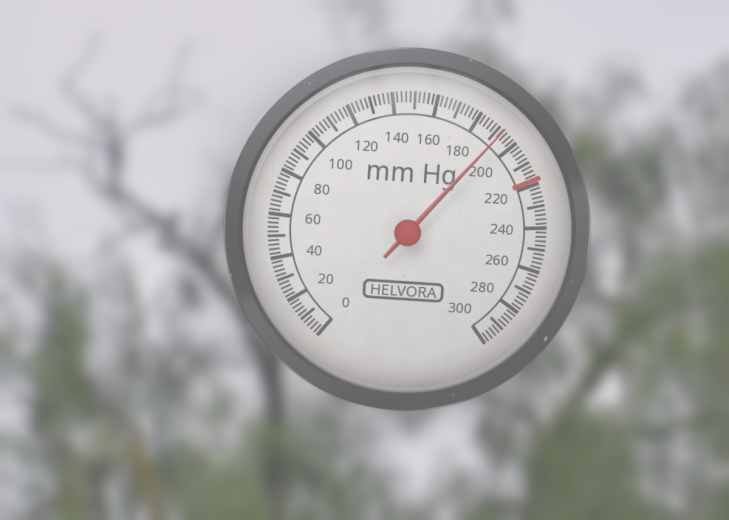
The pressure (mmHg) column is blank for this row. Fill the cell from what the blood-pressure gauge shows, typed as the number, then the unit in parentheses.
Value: 192 (mmHg)
